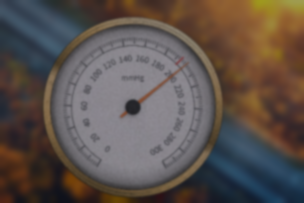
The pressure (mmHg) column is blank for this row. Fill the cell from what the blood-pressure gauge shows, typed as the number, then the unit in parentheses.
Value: 200 (mmHg)
